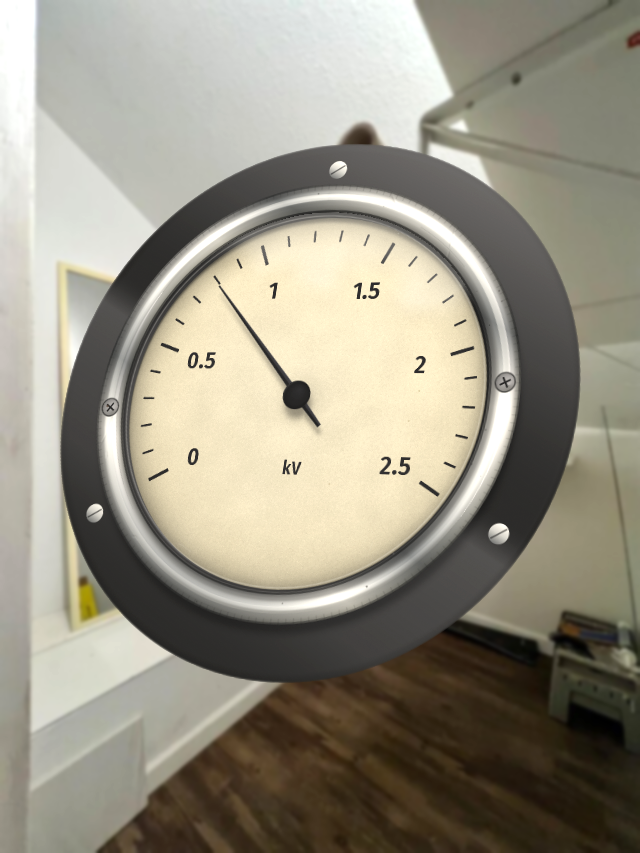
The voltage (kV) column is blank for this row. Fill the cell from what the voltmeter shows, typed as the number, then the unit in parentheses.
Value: 0.8 (kV)
